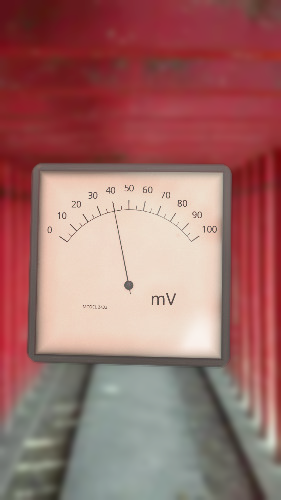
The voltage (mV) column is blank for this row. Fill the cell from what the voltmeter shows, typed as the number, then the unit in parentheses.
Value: 40 (mV)
